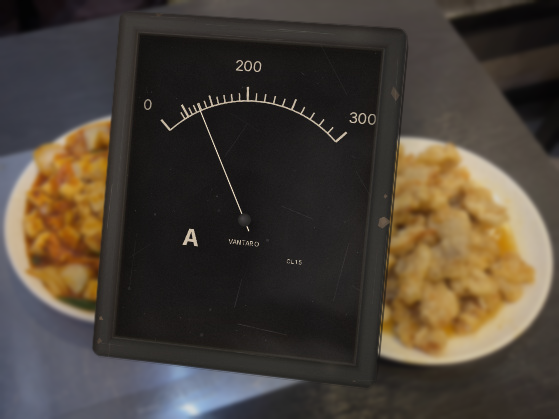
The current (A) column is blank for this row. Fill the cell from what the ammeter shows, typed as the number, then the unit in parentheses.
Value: 130 (A)
